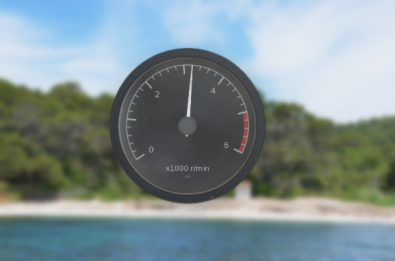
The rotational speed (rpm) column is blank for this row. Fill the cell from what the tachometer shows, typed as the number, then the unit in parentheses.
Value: 3200 (rpm)
